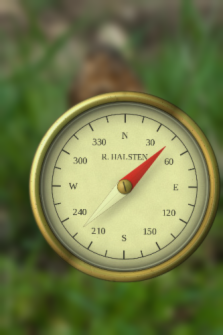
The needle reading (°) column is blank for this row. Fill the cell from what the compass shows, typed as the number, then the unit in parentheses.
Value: 45 (°)
